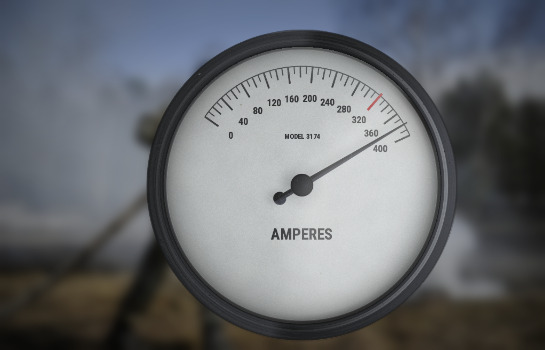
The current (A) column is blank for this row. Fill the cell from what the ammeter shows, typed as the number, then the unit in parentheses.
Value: 380 (A)
